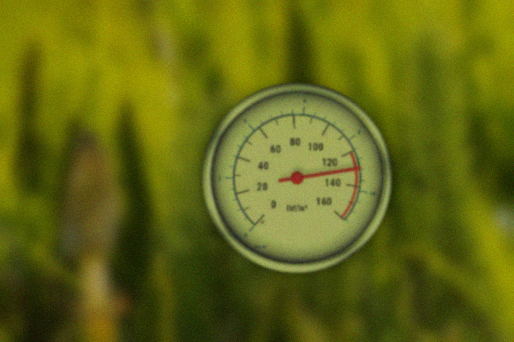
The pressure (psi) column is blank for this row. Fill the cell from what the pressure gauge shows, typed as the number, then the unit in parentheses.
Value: 130 (psi)
